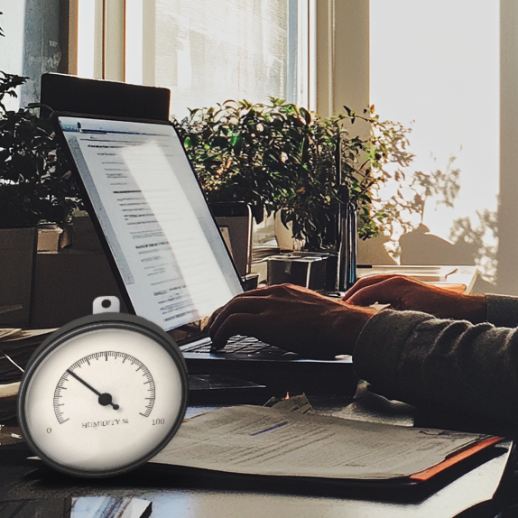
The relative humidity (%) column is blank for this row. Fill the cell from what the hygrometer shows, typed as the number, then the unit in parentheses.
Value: 30 (%)
